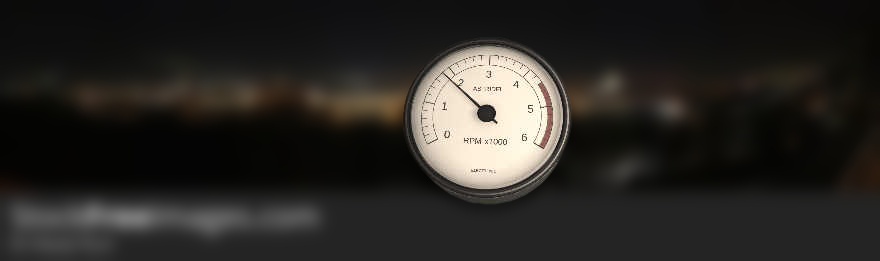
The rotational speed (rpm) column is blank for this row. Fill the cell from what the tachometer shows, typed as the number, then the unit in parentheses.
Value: 1800 (rpm)
